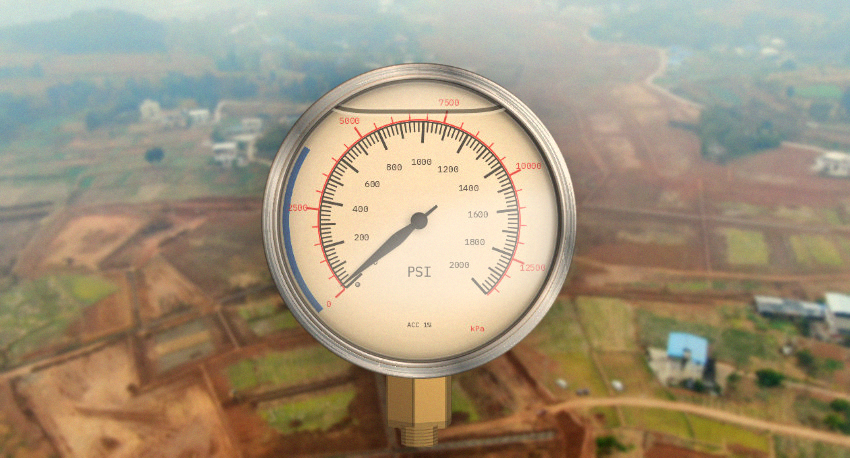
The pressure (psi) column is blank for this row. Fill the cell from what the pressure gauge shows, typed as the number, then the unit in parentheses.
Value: 20 (psi)
